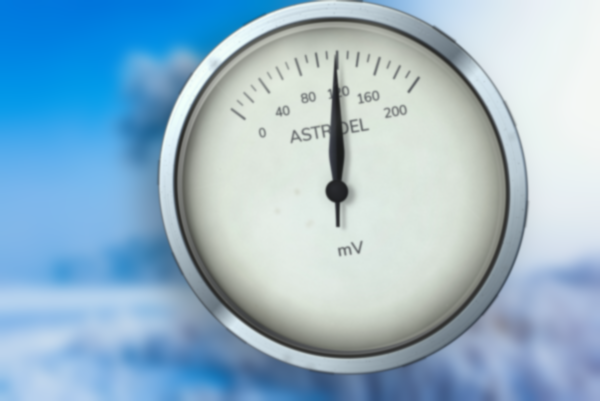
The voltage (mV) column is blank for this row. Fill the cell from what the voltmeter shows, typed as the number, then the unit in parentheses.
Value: 120 (mV)
